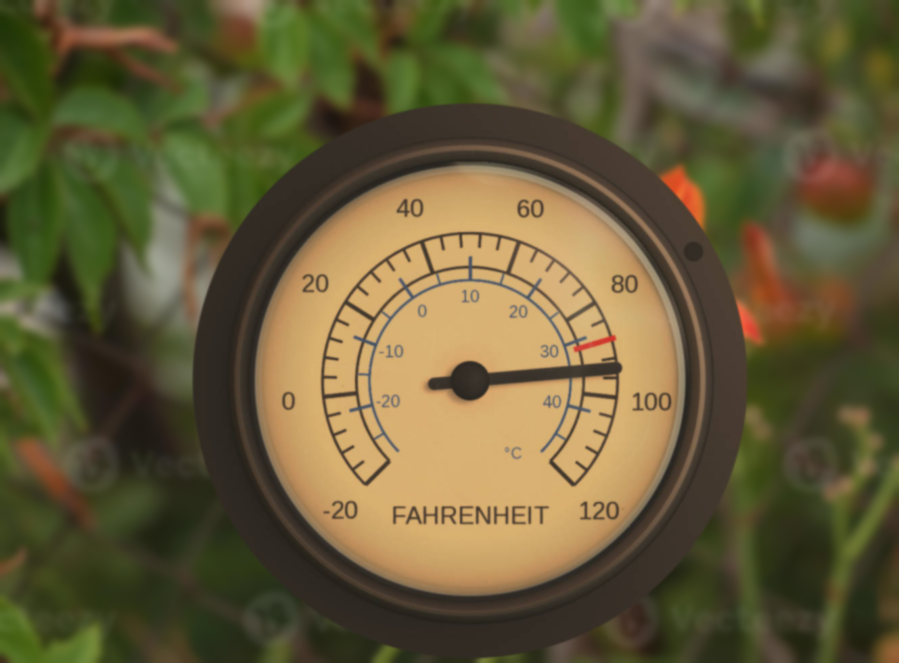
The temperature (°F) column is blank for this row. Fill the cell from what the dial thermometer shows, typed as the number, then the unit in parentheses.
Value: 94 (°F)
